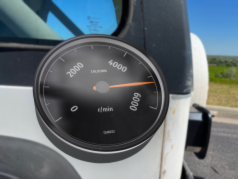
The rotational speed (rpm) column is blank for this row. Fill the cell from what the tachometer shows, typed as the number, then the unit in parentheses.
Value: 5250 (rpm)
